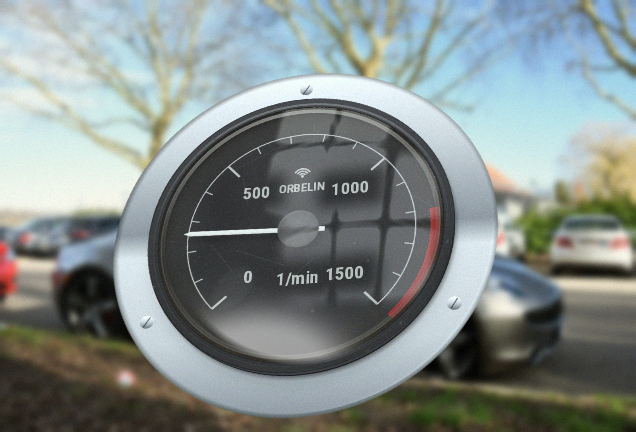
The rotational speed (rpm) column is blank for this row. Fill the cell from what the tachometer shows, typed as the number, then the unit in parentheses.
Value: 250 (rpm)
